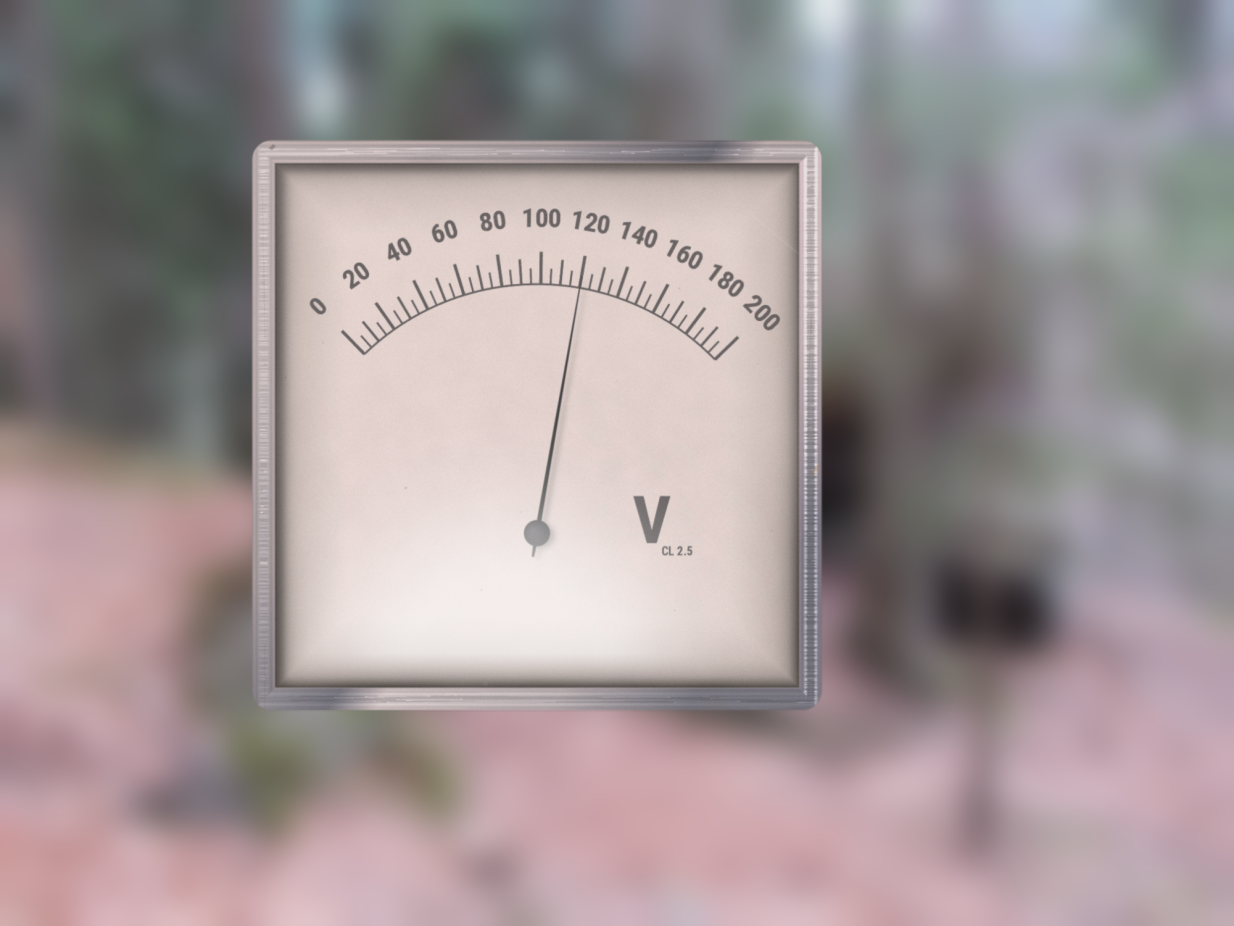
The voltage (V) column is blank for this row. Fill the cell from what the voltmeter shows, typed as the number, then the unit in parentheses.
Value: 120 (V)
